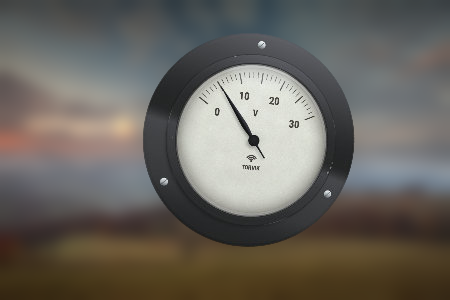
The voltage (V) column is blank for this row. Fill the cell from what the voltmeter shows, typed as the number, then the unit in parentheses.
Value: 5 (V)
